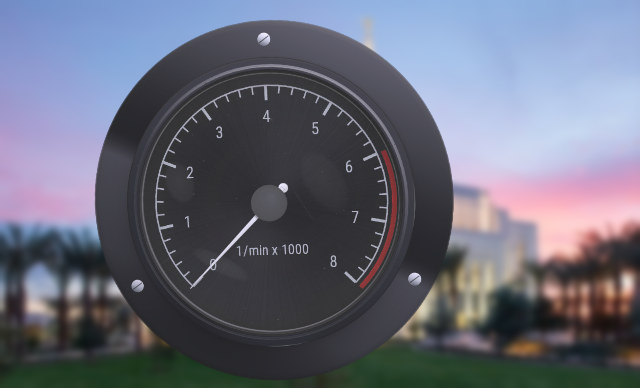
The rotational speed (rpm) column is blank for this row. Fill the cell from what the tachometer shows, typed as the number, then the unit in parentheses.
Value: 0 (rpm)
